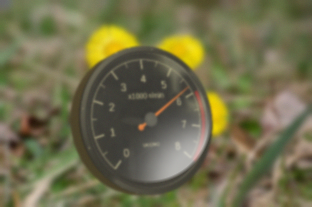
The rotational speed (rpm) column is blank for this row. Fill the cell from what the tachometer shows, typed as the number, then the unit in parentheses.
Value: 5750 (rpm)
